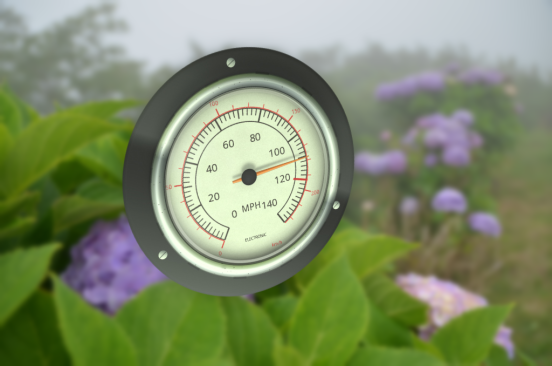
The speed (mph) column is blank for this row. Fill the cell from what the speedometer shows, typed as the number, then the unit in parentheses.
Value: 110 (mph)
